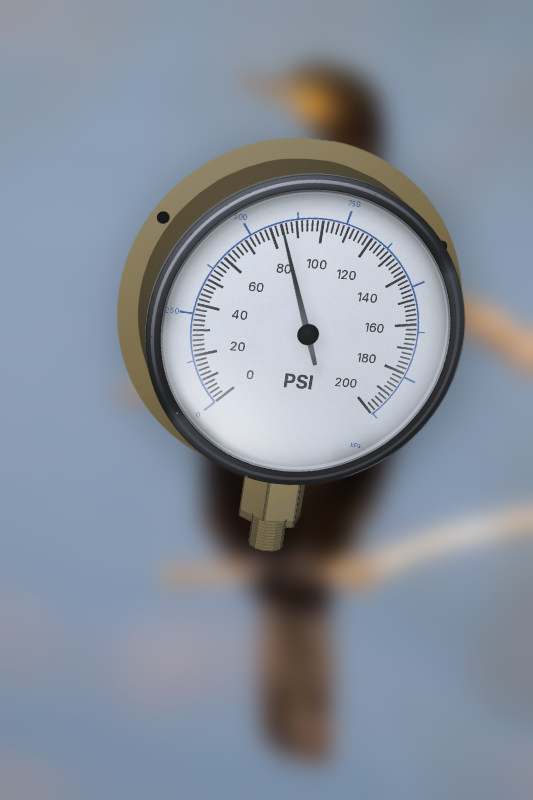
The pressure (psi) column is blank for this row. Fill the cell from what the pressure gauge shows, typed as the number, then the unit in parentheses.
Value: 84 (psi)
